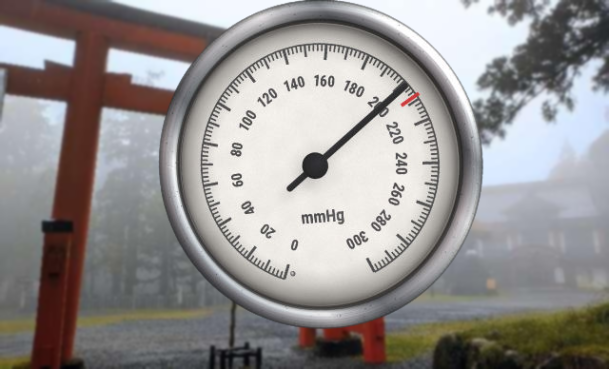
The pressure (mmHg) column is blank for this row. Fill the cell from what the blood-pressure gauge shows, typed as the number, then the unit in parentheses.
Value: 202 (mmHg)
